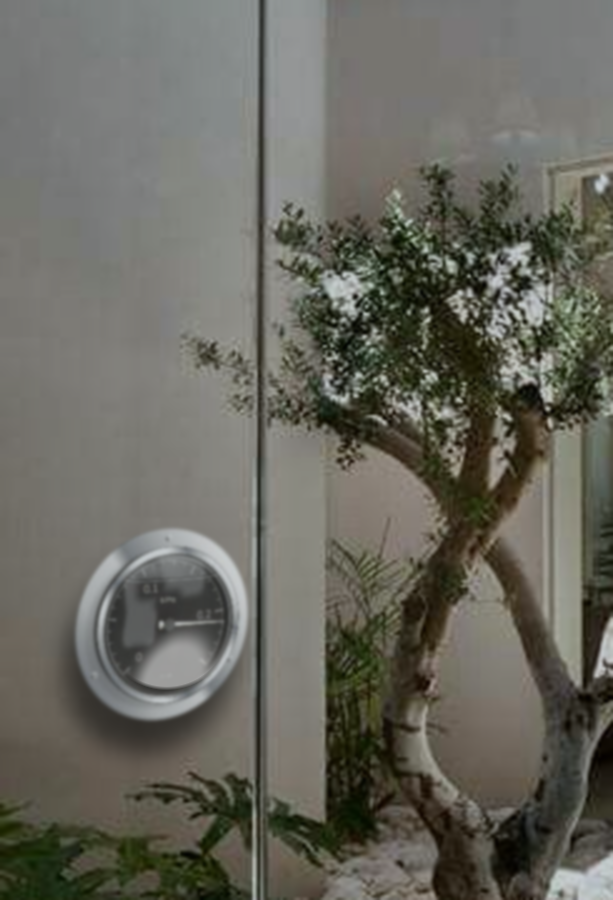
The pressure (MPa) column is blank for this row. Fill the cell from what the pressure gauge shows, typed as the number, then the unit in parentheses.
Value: 0.21 (MPa)
